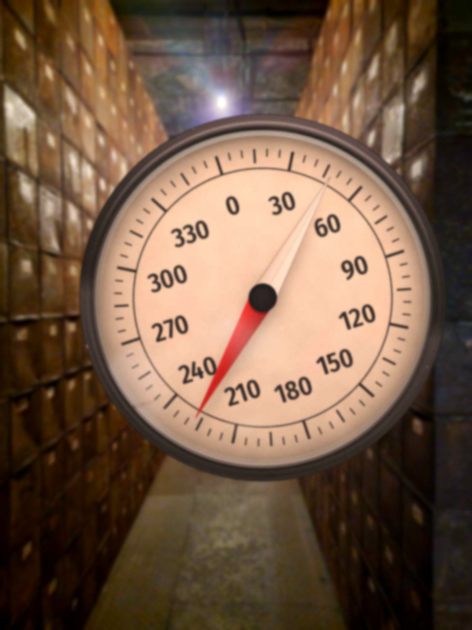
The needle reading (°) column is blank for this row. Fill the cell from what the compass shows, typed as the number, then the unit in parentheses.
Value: 227.5 (°)
